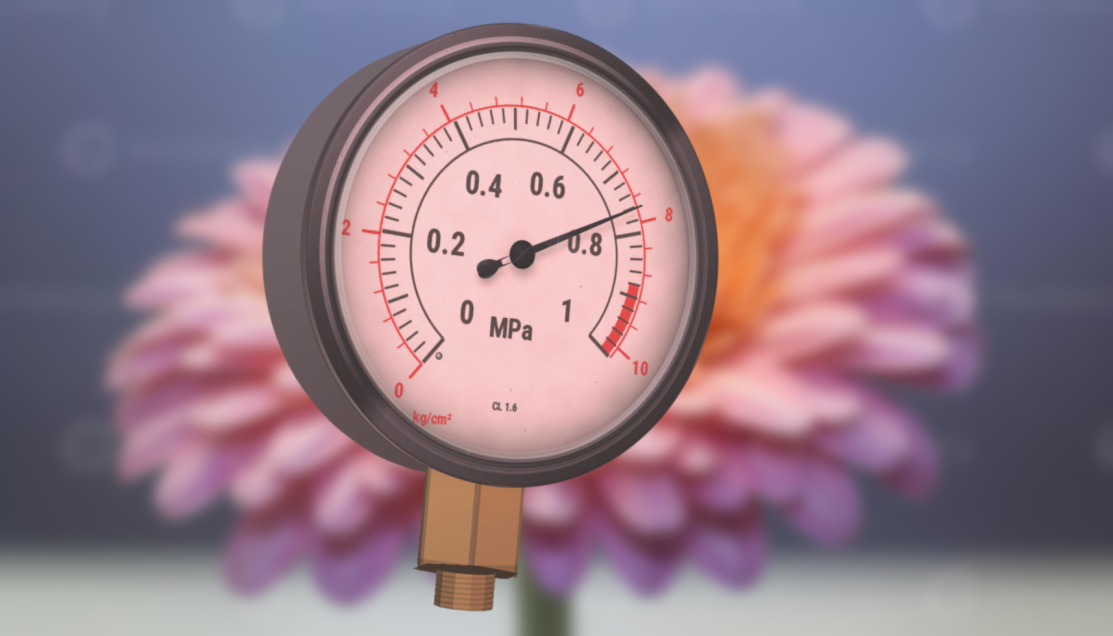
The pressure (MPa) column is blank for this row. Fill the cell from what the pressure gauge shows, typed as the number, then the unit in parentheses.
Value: 0.76 (MPa)
